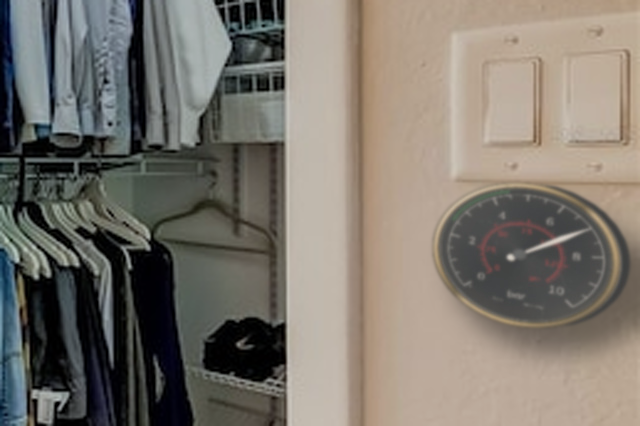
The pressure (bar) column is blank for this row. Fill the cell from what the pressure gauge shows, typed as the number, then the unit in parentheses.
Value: 7 (bar)
